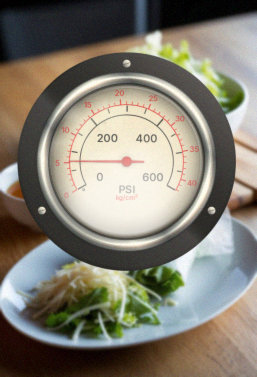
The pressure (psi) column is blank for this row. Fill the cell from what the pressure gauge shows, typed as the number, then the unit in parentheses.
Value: 75 (psi)
